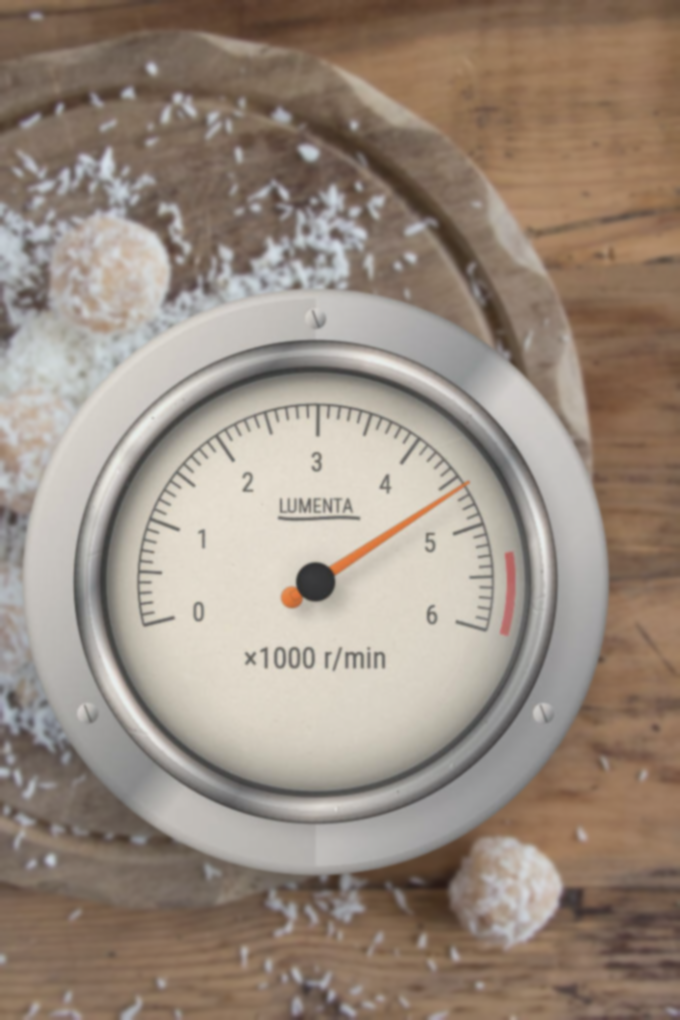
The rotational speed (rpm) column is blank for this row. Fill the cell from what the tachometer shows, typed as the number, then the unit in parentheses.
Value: 4600 (rpm)
